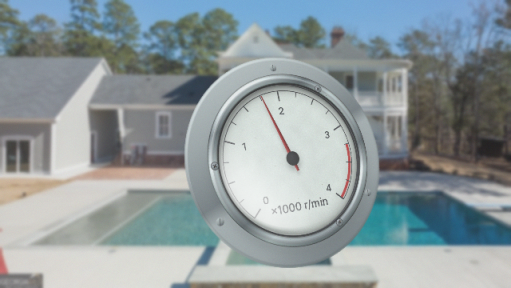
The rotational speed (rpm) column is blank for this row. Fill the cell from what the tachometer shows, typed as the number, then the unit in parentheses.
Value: 1750 (rpm)
